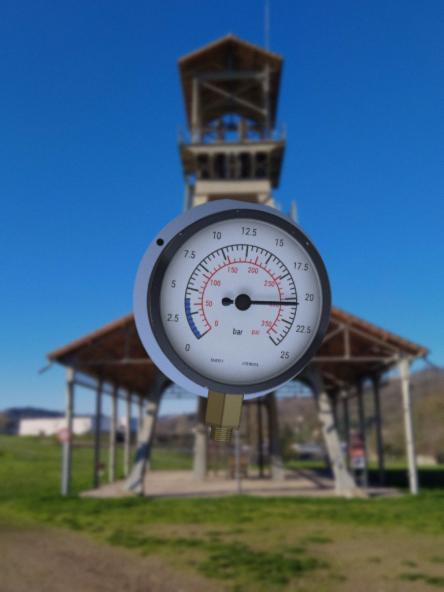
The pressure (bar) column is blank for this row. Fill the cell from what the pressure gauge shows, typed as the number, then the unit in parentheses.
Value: 20.5 (bar)
